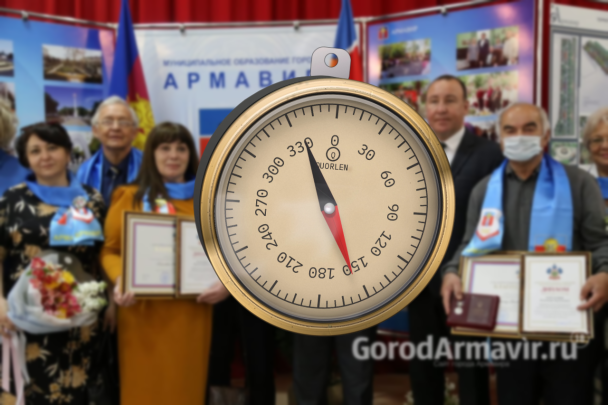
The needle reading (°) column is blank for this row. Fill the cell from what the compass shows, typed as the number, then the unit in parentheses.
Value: 155 (°)
